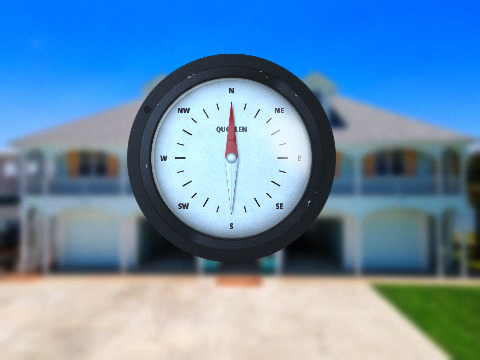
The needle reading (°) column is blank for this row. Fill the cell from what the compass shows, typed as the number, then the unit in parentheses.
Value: 0 (°)
